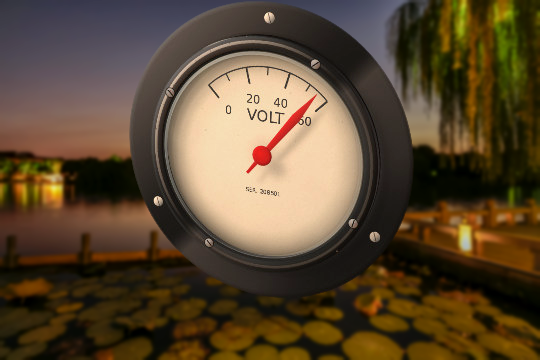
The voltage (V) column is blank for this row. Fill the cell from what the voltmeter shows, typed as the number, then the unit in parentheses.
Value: 55 (V)
